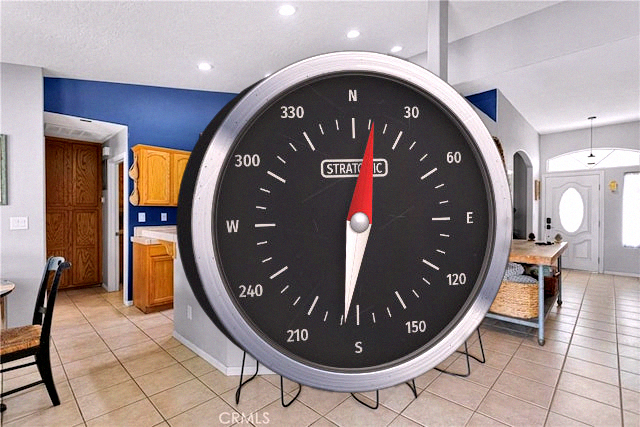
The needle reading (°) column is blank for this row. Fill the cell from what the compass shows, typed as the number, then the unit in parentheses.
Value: 10 (°)
